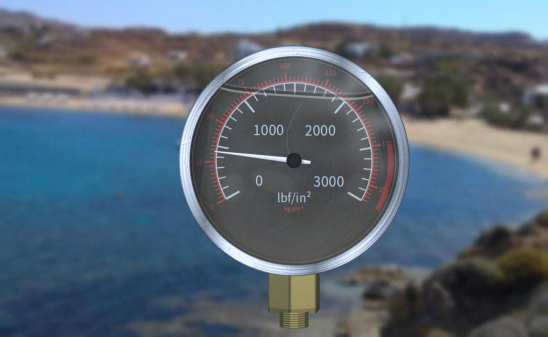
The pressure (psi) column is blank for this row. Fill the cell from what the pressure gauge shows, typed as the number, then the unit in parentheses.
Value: 450 (psi)
